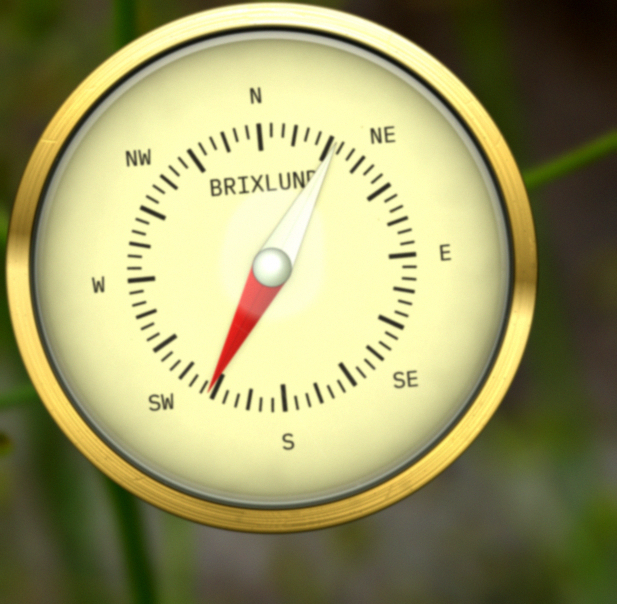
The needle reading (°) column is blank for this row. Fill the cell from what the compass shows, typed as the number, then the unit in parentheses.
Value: 212.5 (°)
